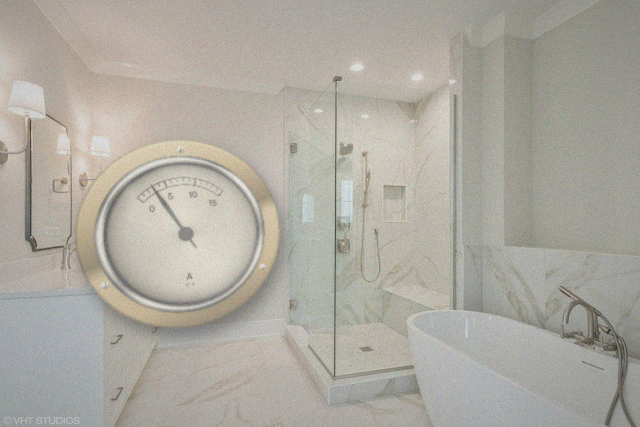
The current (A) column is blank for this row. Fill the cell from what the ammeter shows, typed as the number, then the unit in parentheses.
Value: 3 (A)
